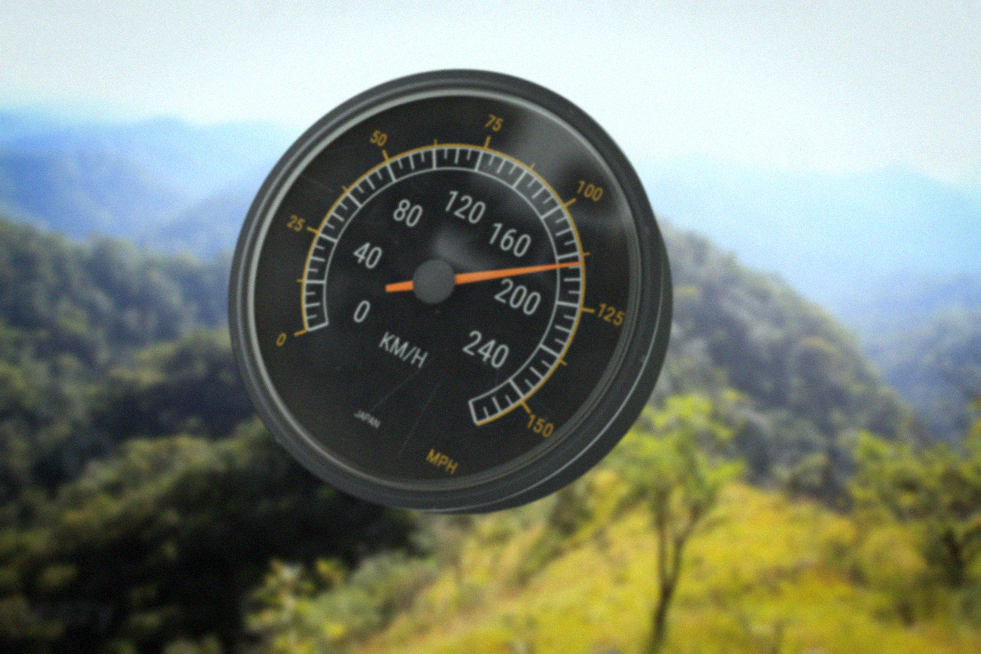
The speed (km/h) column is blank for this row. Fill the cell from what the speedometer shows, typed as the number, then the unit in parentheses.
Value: 185 (km/h)
